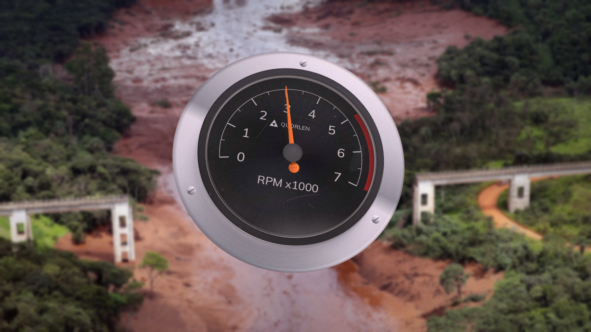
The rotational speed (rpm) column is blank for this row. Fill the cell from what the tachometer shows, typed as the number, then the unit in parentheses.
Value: 3000 (rpm)
